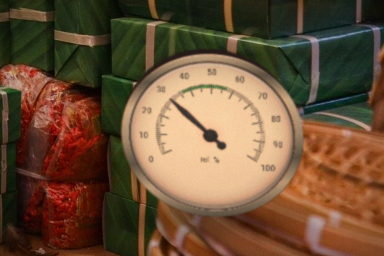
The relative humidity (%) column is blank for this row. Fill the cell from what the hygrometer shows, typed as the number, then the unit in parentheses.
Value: 30 (%)
